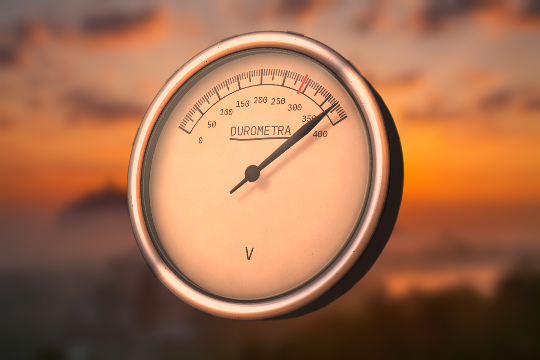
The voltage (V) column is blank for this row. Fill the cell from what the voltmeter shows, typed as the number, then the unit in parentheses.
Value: 375 (V)
